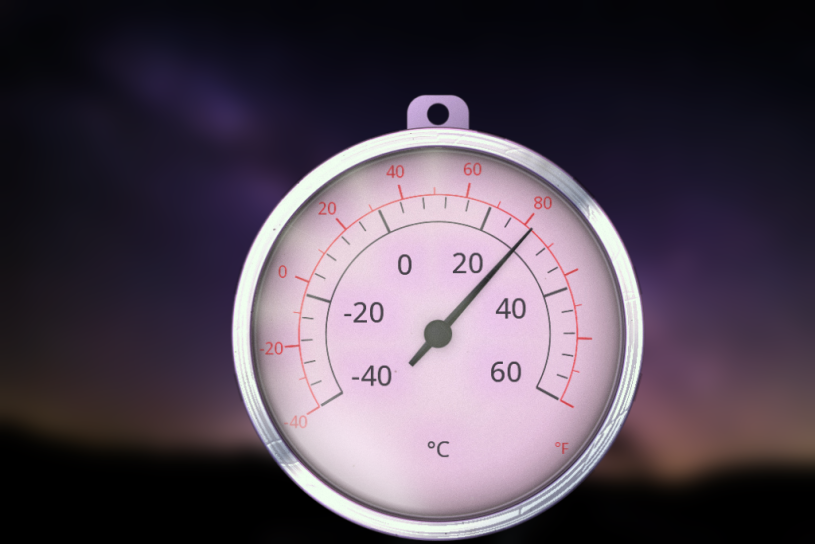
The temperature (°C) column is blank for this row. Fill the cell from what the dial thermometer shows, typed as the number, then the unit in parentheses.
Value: 28 (°C)
